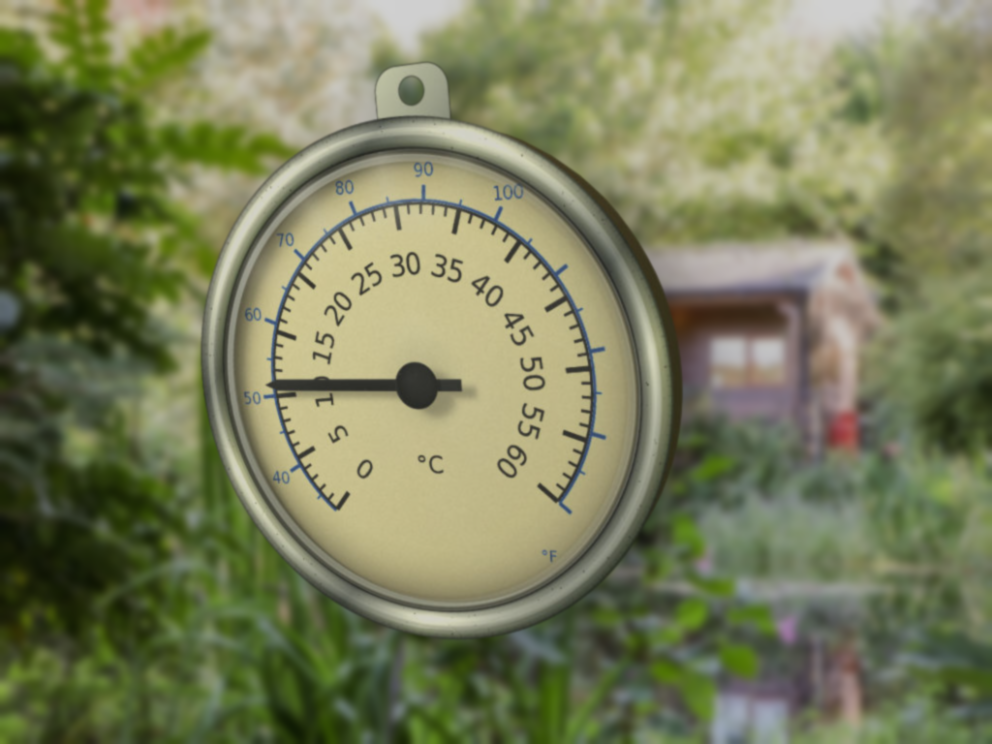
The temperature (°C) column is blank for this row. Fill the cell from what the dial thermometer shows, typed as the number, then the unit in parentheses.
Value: 11 (°C)
